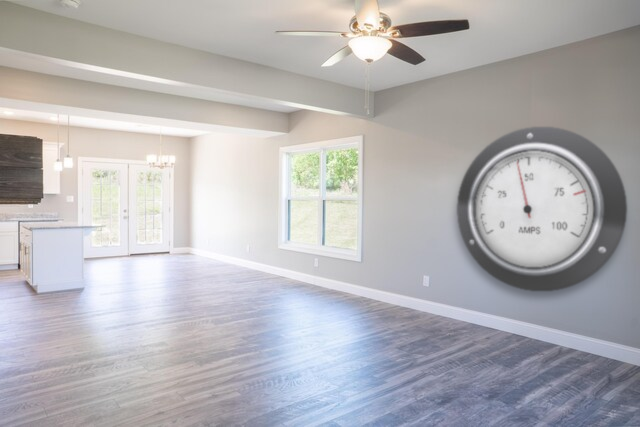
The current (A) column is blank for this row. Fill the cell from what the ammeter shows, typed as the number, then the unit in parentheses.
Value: 45 (A)
